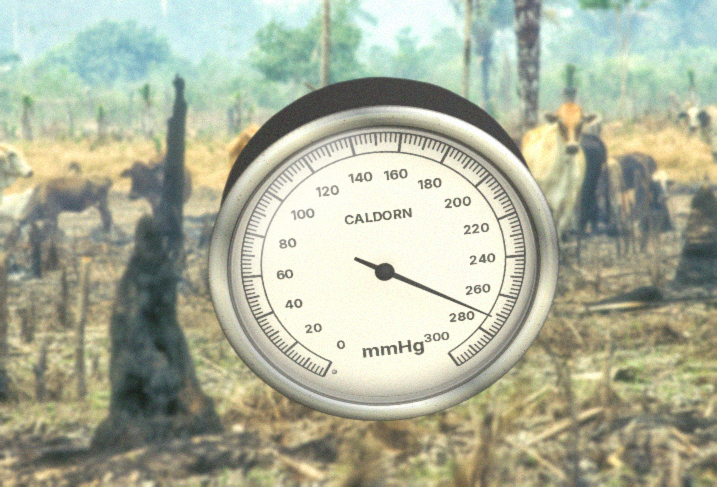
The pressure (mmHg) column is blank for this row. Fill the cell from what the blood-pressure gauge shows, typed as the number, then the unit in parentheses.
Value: 270 (mmHg)
